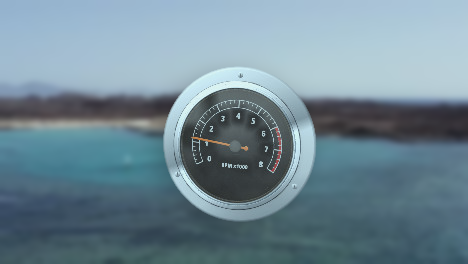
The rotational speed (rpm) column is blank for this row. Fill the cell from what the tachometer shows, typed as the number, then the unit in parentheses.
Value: 1200 (rpm)
